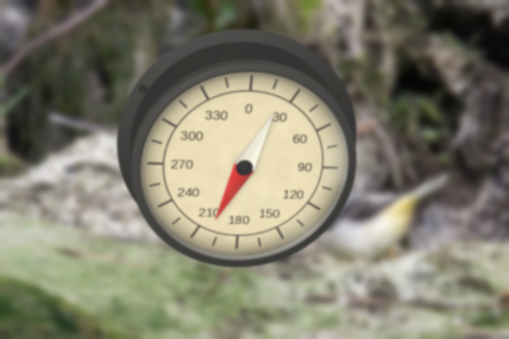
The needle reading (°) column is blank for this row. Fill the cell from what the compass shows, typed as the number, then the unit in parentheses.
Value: 202.5 (°)
